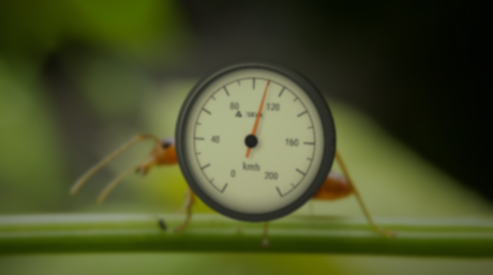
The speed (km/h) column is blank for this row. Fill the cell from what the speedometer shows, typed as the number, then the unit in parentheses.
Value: 110 (km/h)
